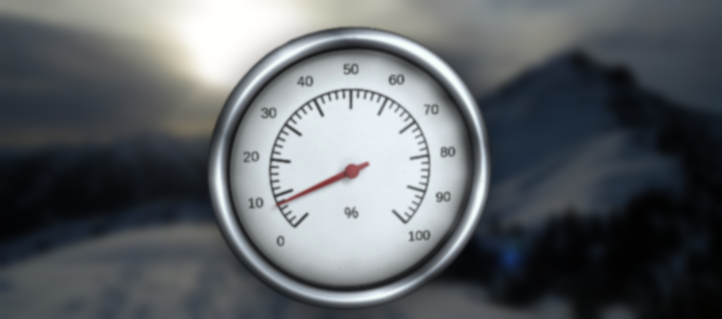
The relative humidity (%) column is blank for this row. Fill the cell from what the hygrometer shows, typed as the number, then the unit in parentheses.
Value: 8 (%)
